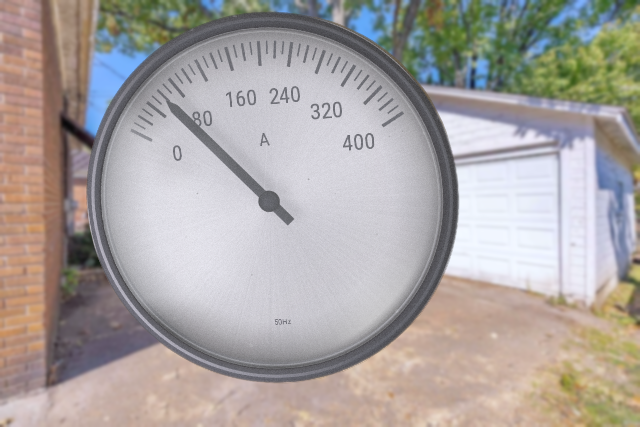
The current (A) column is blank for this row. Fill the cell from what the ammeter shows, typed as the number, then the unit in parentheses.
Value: 60 (A)
